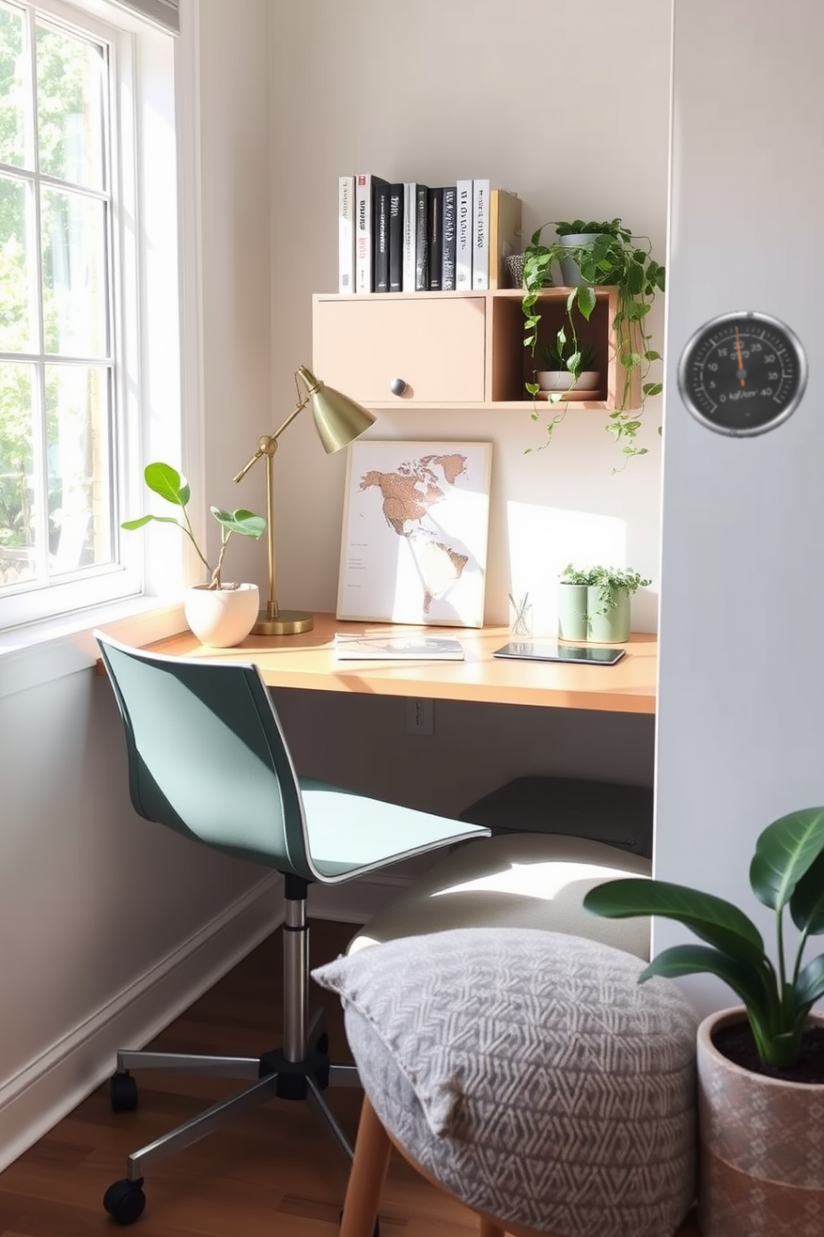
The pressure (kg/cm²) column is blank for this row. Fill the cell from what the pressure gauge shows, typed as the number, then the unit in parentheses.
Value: 20 (kg/cm²)
